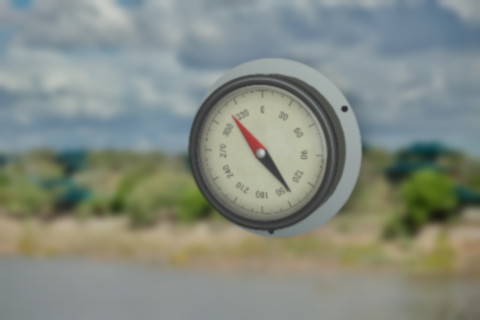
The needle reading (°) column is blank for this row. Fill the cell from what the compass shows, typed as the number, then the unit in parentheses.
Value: 320 (°)
